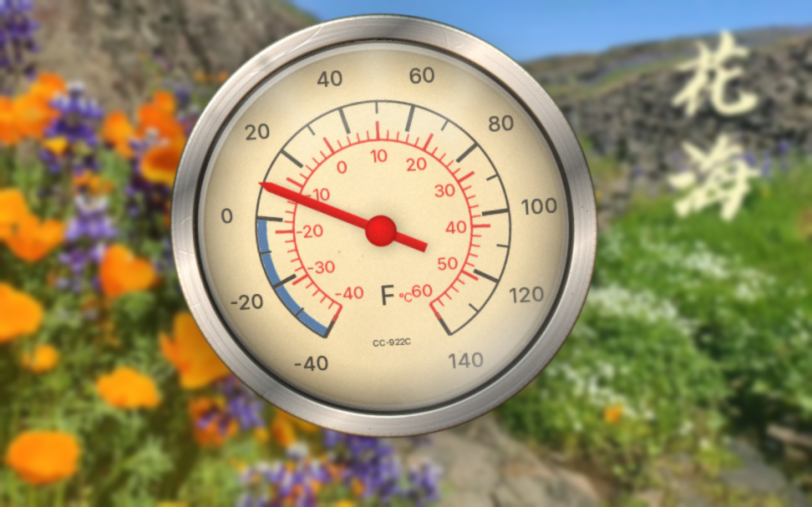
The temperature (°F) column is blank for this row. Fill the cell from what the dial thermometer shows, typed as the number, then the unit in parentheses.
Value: 10 (°F)
